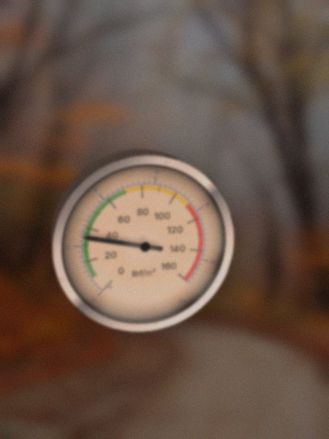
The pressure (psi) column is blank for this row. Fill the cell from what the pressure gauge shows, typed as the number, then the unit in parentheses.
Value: 35 (psi)
